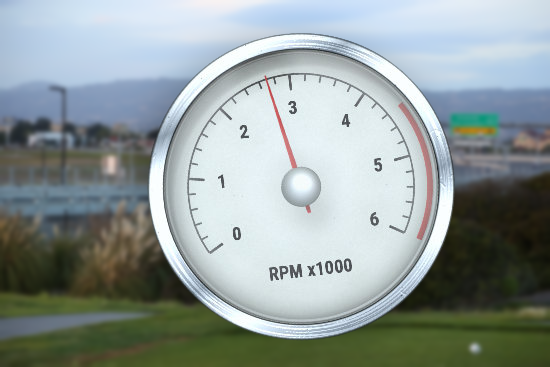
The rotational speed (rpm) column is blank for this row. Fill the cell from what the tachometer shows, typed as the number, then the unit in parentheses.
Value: 2700 (rpm)
